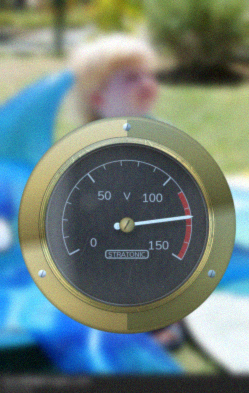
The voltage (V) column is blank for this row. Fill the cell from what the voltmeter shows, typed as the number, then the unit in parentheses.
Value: 125 (V)
